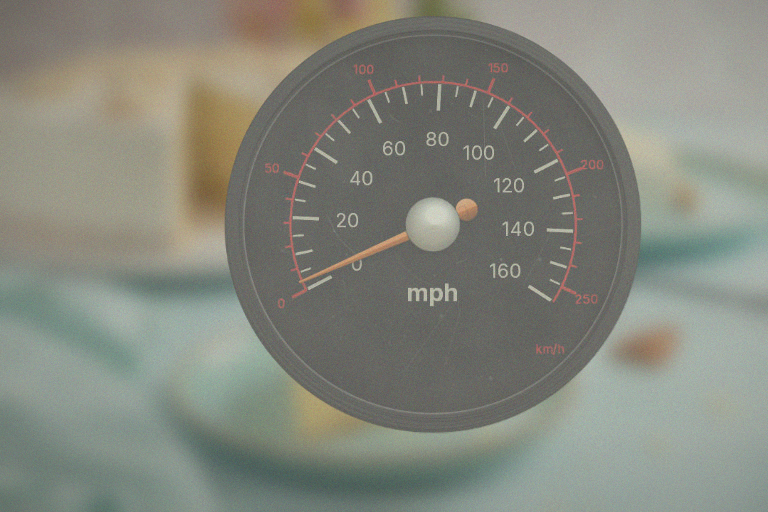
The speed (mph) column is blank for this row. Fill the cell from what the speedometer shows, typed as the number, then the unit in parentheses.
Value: 2.5 (mph)
